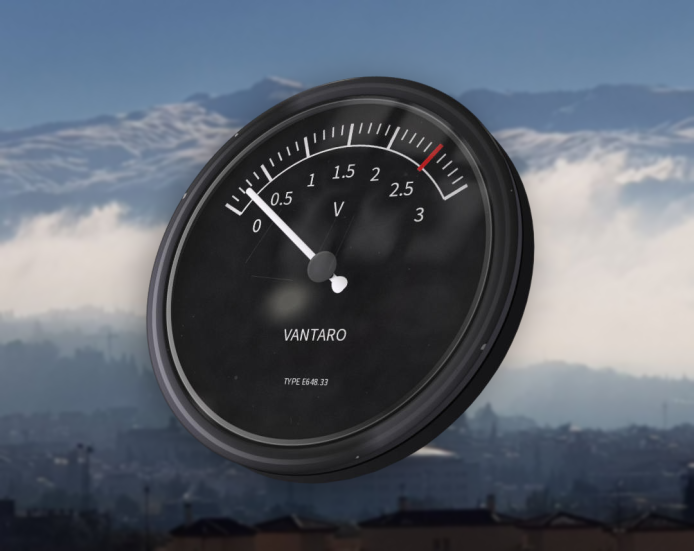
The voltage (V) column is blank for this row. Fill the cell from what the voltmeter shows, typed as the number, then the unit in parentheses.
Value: 0.25 (V)
